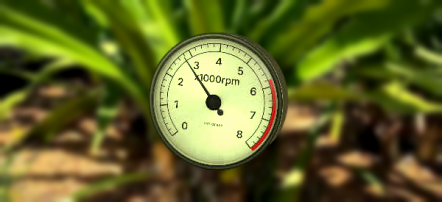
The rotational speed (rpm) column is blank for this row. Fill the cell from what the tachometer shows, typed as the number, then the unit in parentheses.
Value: 2800 (rpm)
